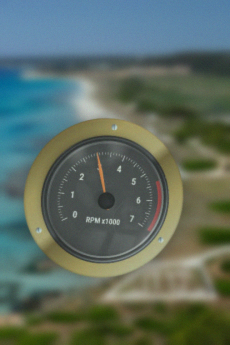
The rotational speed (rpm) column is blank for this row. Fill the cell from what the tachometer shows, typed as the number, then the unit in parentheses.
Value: 3000 (rpm)
